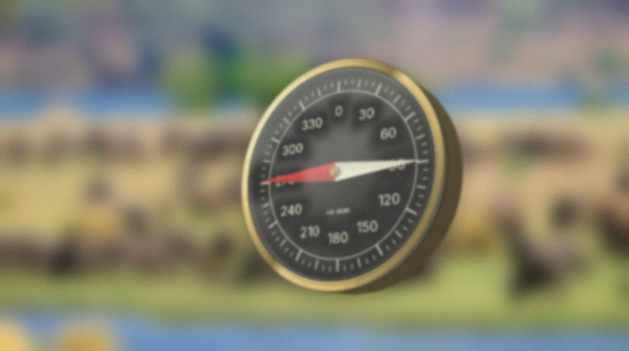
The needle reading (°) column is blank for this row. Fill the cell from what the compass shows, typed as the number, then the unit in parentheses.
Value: 270 (°)
